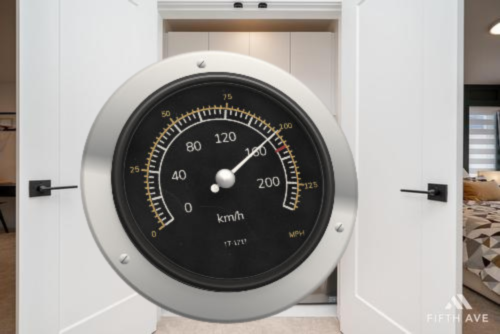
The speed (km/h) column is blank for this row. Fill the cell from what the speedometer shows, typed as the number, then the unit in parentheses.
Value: 160 (km/h)
